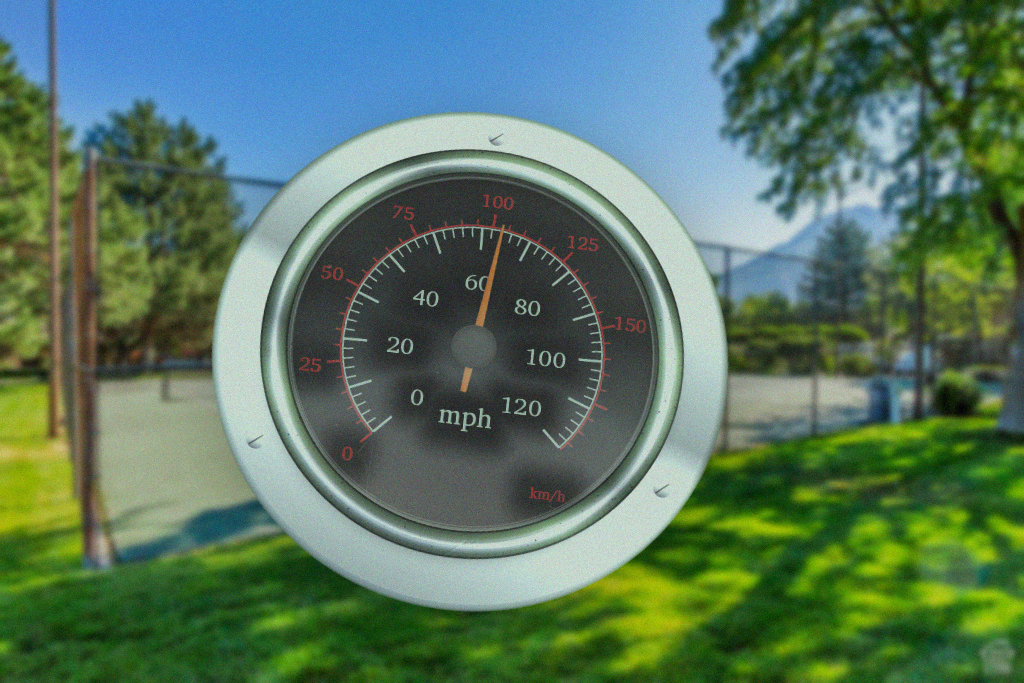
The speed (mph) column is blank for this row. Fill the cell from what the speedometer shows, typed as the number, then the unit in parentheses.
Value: 64 (mph)
